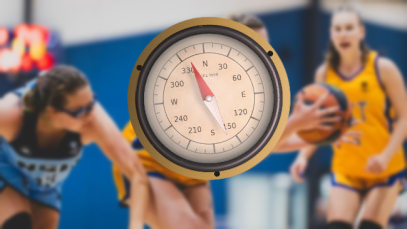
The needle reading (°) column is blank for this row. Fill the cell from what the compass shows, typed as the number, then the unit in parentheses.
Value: 340 (°)
